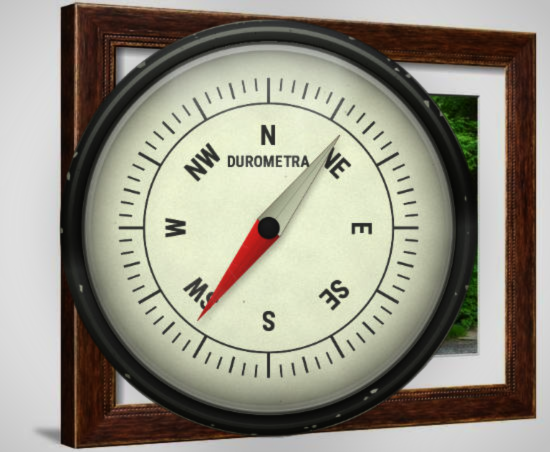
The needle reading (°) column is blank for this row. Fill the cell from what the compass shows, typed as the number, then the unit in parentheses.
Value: 217.5 (°)
